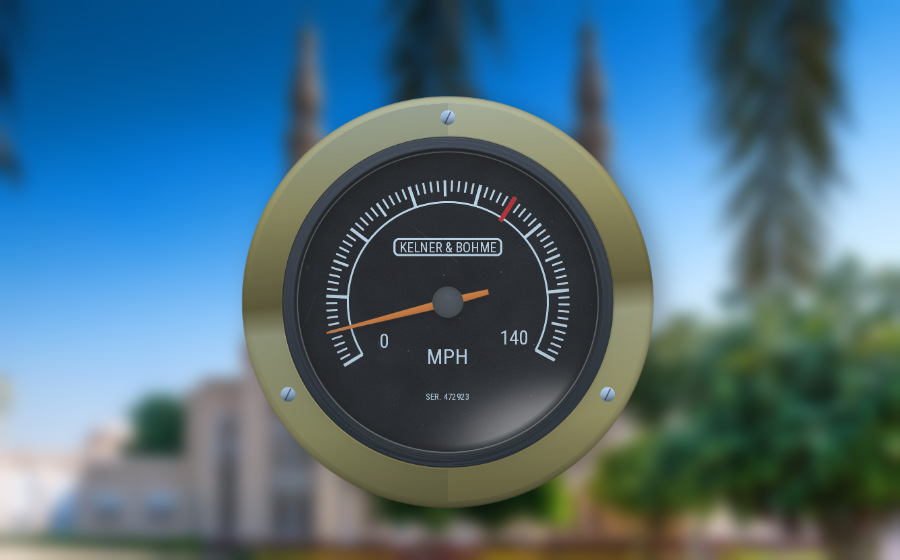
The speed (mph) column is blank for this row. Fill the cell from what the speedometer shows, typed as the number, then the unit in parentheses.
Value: 10 (mph)
